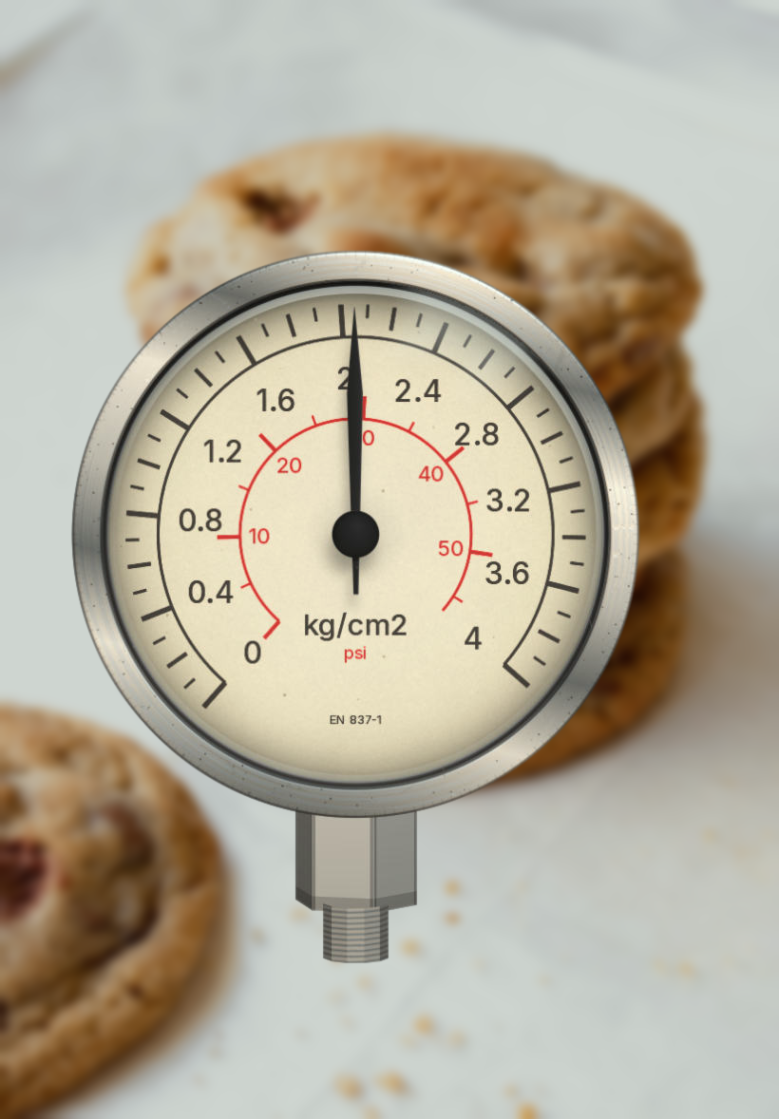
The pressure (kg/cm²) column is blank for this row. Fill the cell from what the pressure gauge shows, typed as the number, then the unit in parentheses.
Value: 2.05 (kg/cm²)
